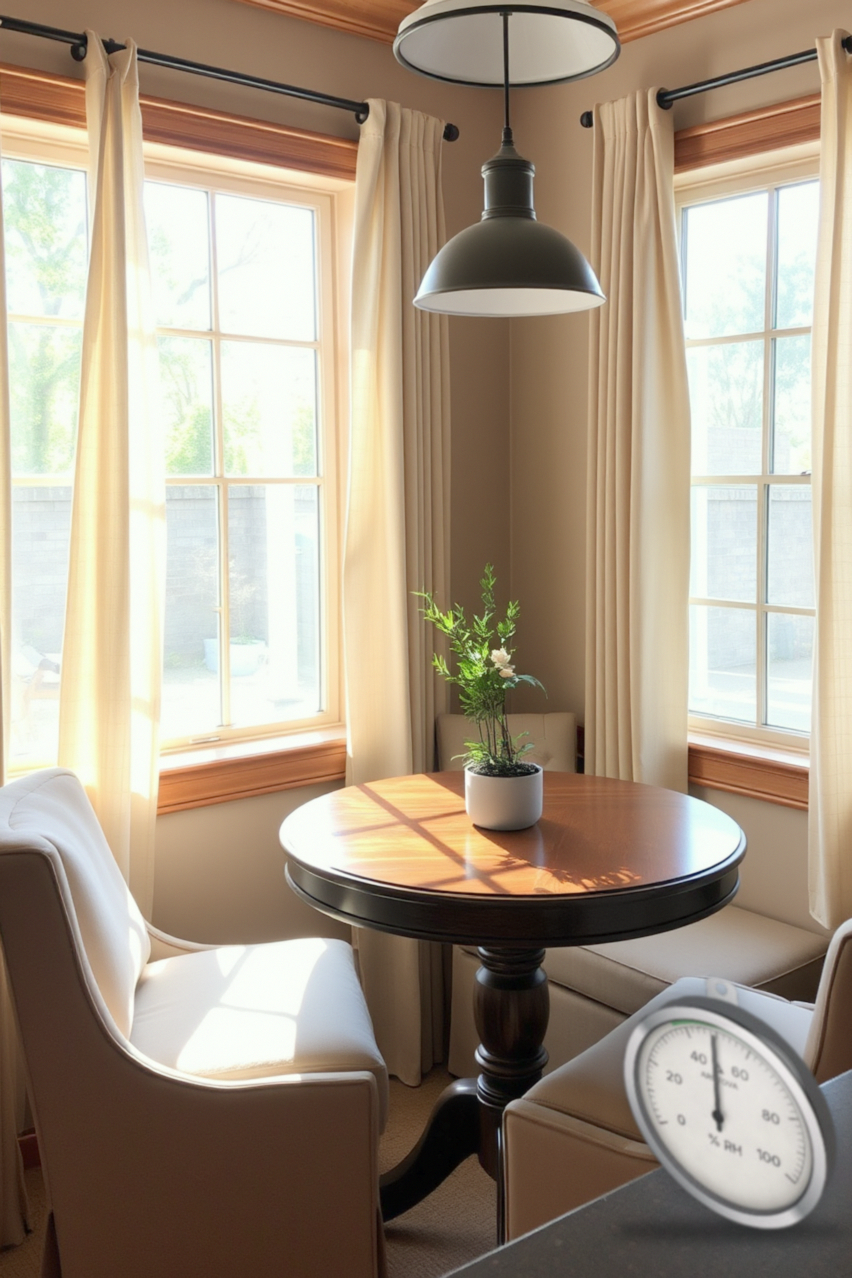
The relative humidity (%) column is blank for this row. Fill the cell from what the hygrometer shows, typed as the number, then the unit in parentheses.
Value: 50 (%)
